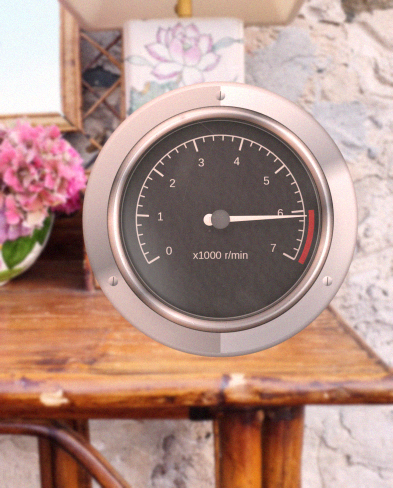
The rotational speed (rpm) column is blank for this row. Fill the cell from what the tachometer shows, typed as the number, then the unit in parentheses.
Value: 6100 (rpm)
